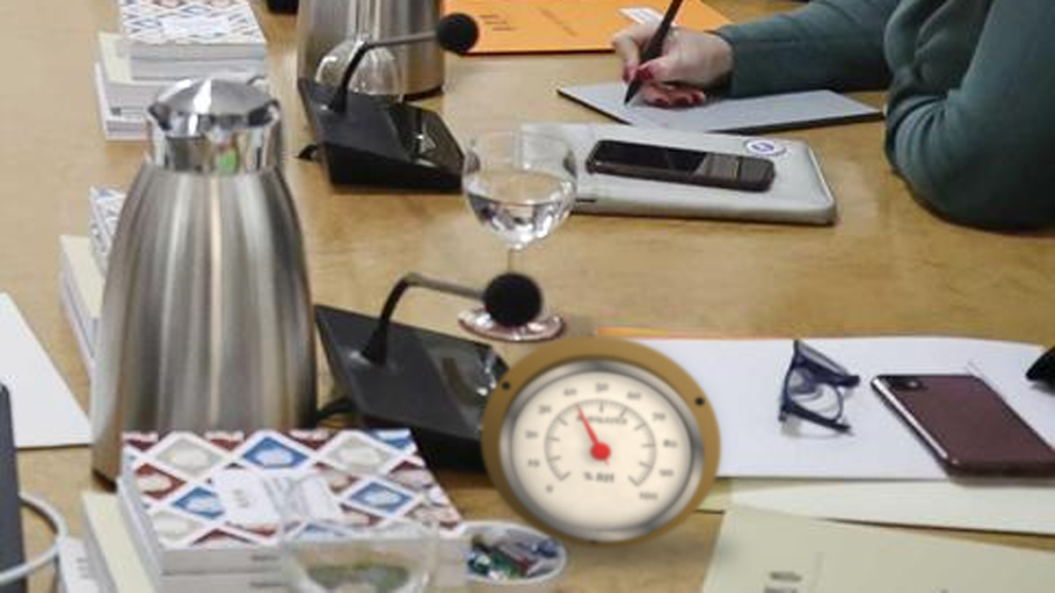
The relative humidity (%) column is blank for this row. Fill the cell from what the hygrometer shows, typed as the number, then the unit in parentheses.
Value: 40 (%)
